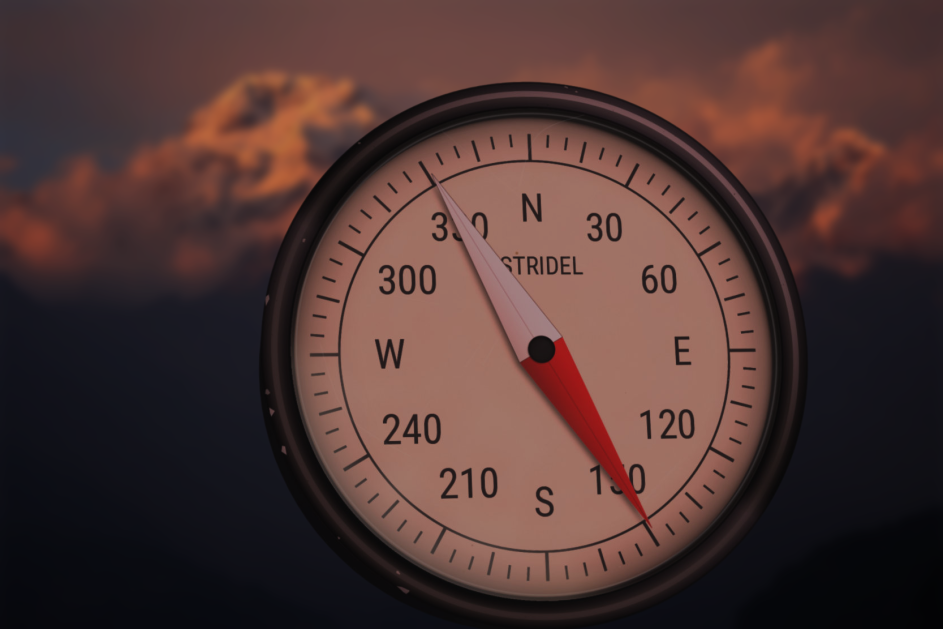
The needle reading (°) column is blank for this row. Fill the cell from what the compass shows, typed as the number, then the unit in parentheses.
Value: 150 (°)
